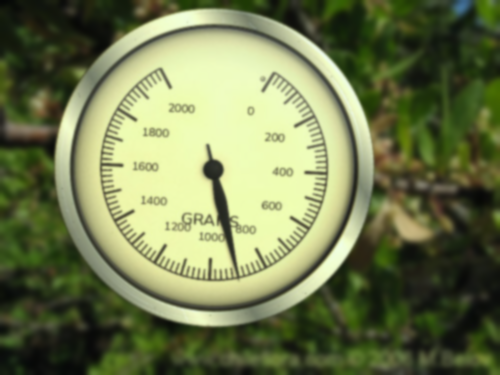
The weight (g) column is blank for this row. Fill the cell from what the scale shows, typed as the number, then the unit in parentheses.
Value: 900 (g)
